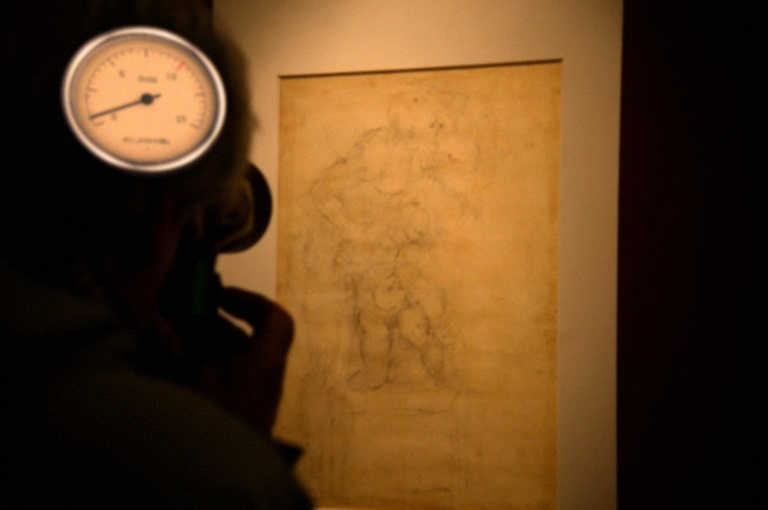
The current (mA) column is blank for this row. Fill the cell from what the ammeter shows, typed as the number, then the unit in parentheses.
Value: 0.5 (mA)
